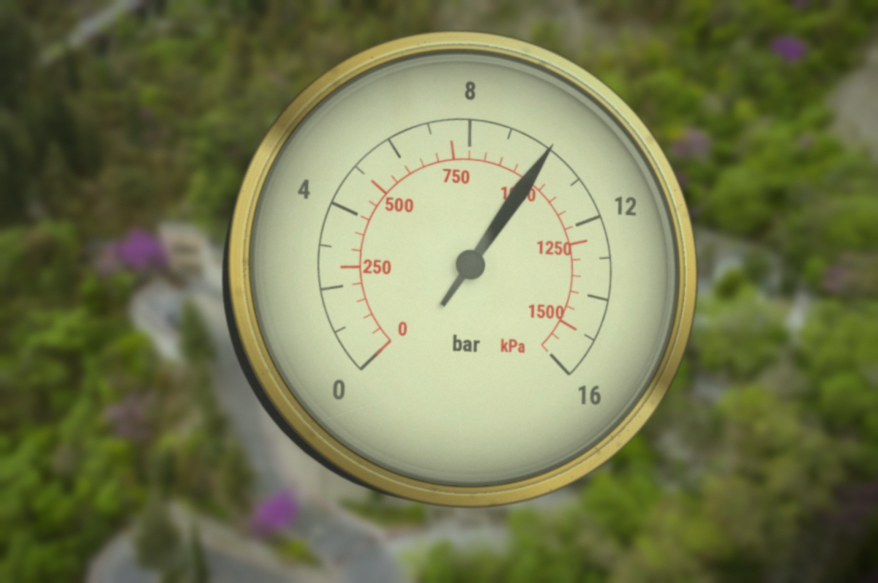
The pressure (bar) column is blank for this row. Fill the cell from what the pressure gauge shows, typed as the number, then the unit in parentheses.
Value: 10 (bar)
